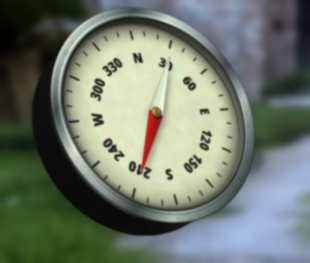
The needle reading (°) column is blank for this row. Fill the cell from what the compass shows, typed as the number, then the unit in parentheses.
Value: 210 (°)
